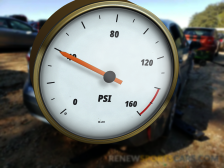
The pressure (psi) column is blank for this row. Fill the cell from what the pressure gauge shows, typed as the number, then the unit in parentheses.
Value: 40 (psi)
